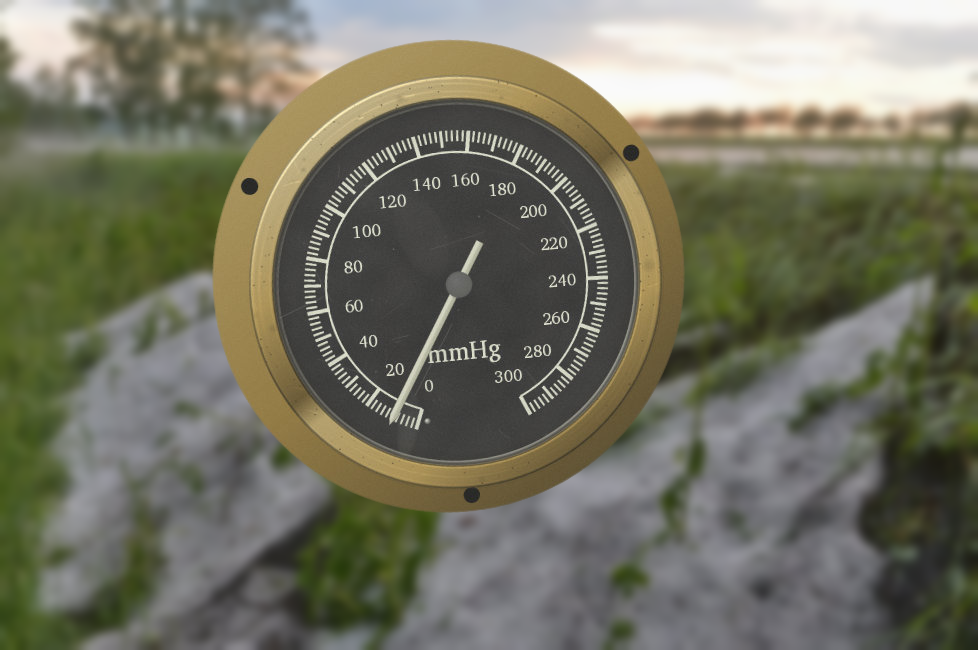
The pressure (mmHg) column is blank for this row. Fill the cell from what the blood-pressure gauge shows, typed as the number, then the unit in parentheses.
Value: 10 (mmHg)
